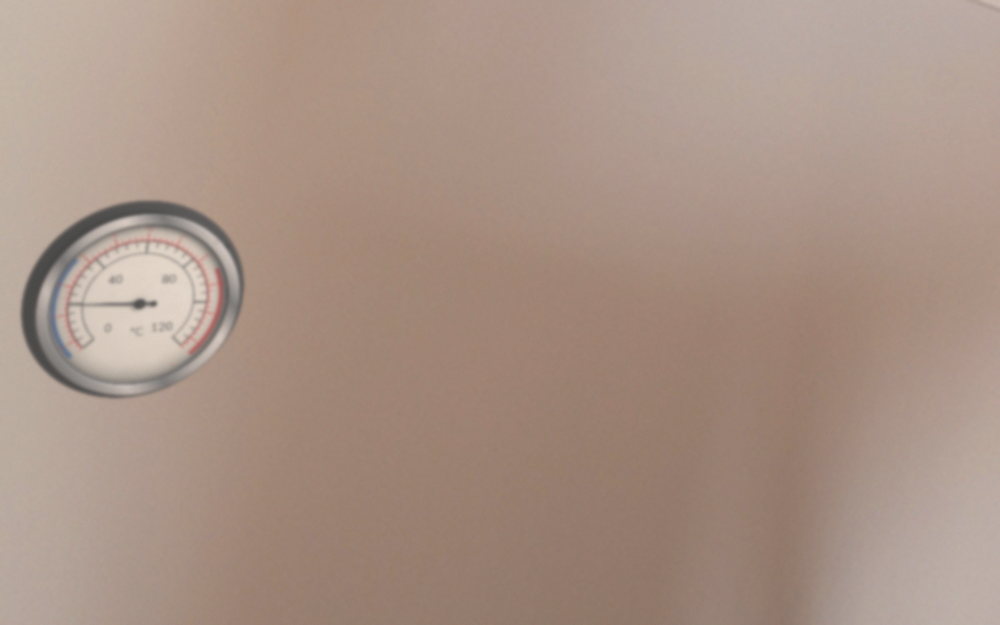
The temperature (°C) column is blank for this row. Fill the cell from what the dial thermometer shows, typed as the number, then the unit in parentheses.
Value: 20 (°C)
